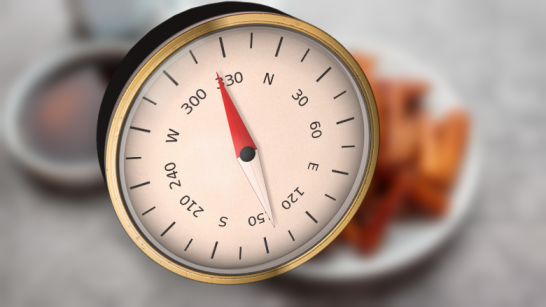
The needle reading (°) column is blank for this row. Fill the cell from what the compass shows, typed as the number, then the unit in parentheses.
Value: 322.5 (°)
